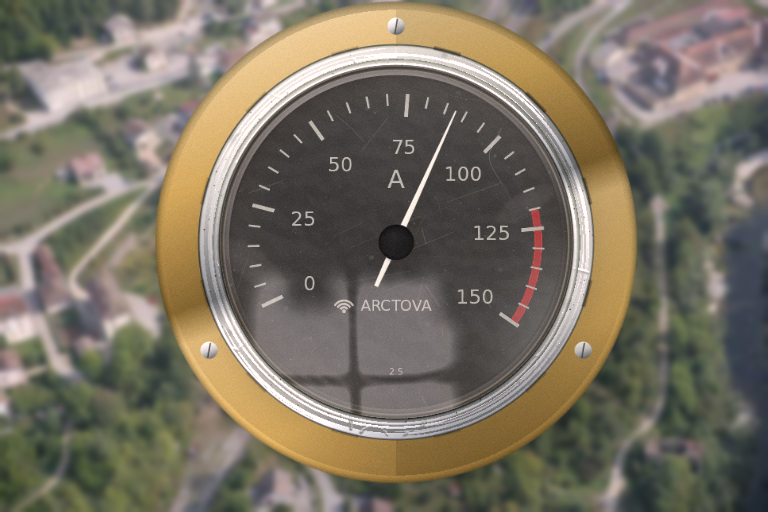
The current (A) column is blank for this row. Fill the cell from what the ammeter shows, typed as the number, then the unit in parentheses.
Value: 87.5 (A)
